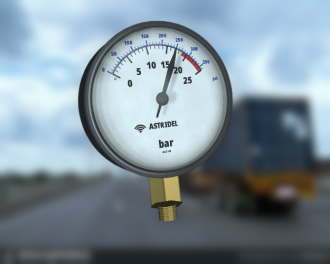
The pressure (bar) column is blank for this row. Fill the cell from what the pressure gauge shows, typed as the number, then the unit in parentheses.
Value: 17 (bar)
